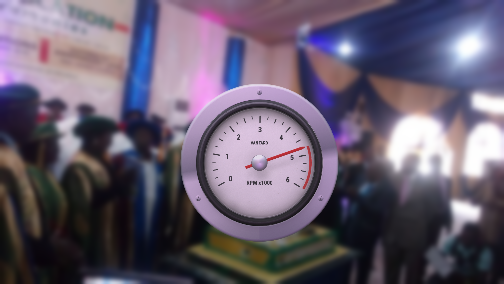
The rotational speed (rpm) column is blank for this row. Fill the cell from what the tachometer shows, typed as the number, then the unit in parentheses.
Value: 4750 (rpm)
